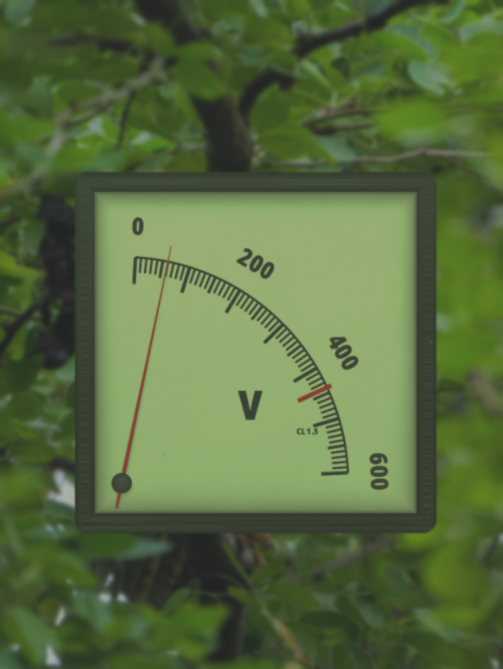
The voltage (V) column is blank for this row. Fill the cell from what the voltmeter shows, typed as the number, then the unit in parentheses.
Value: 60 (V)
